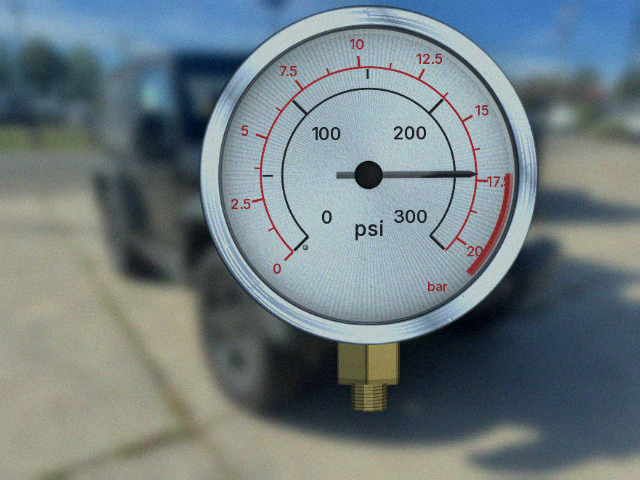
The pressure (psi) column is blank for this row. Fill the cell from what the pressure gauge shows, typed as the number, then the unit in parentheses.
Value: 250 (psi)
